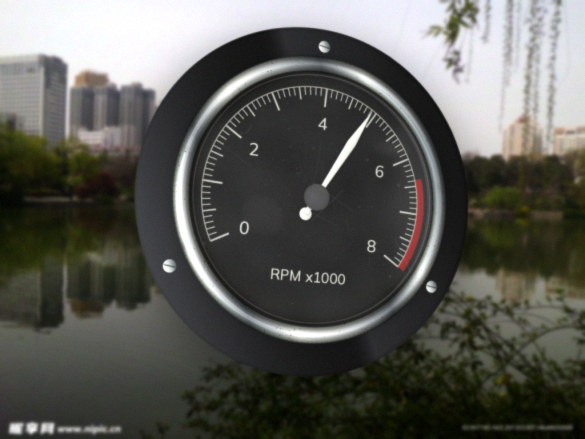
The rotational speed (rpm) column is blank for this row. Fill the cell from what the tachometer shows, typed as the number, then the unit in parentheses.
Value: 4900 (rpm)
